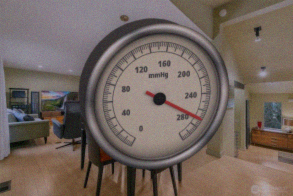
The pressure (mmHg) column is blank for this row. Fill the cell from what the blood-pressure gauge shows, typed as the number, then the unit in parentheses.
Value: 270 (mmHg)
